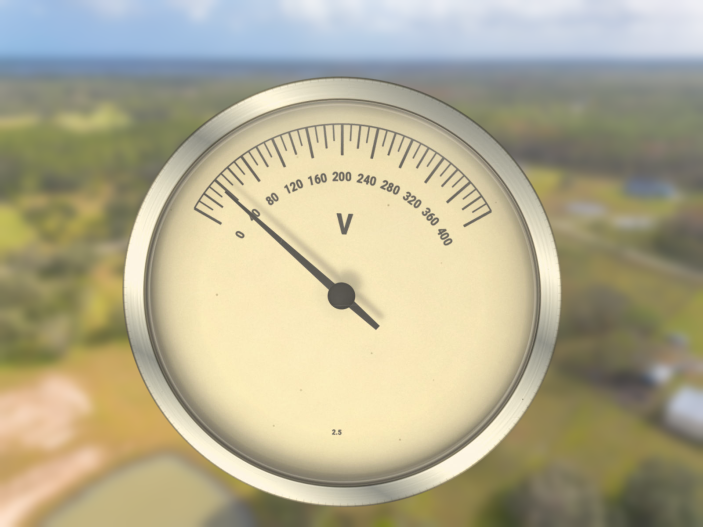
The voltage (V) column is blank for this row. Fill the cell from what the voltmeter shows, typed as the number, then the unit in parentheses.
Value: 40 (V)
